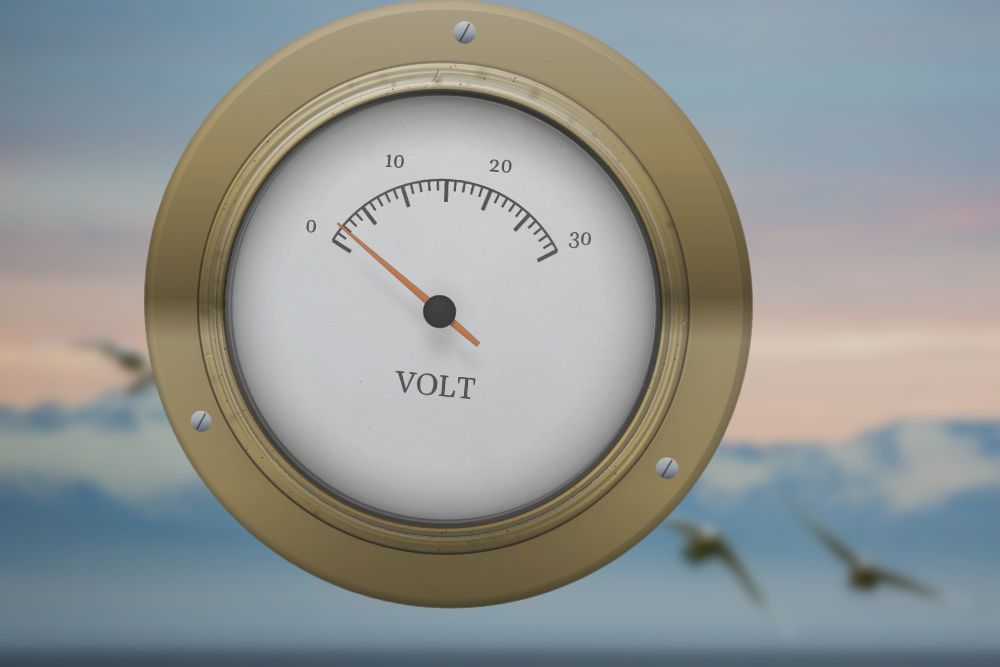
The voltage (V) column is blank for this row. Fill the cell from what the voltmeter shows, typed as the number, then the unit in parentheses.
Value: 2 (V)
